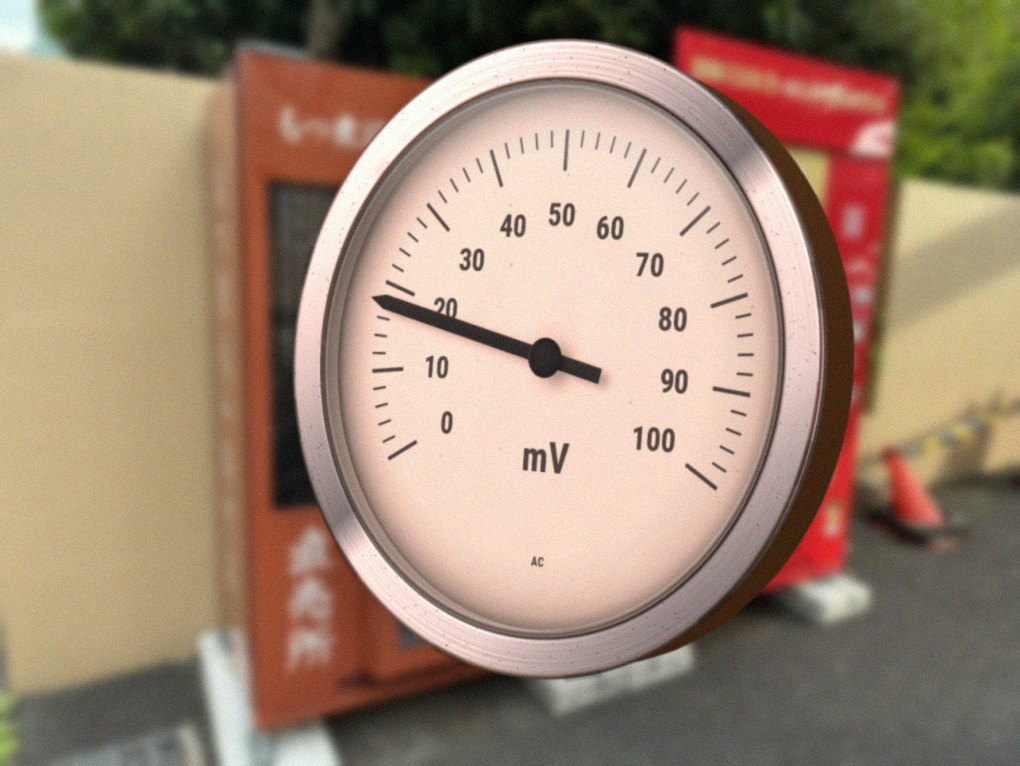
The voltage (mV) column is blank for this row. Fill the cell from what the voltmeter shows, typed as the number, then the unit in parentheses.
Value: 18 (mV)
